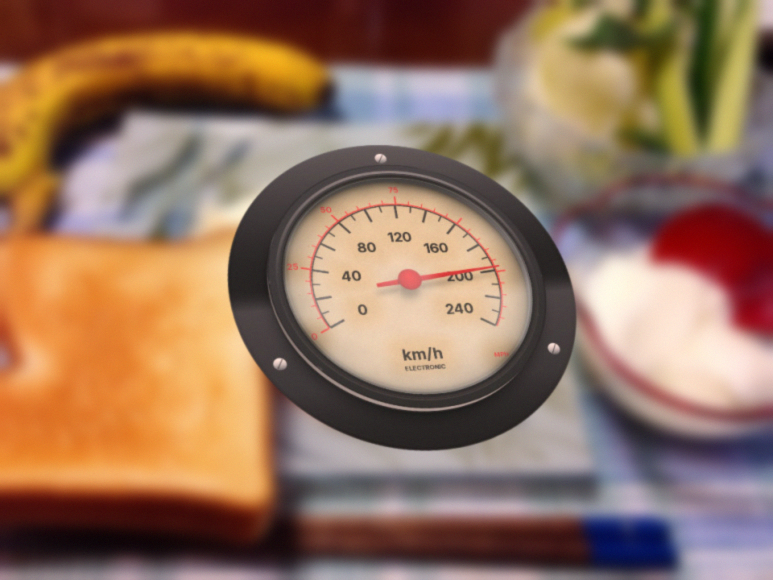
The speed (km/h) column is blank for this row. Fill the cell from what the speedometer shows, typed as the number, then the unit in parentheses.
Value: 200 (km/h)
